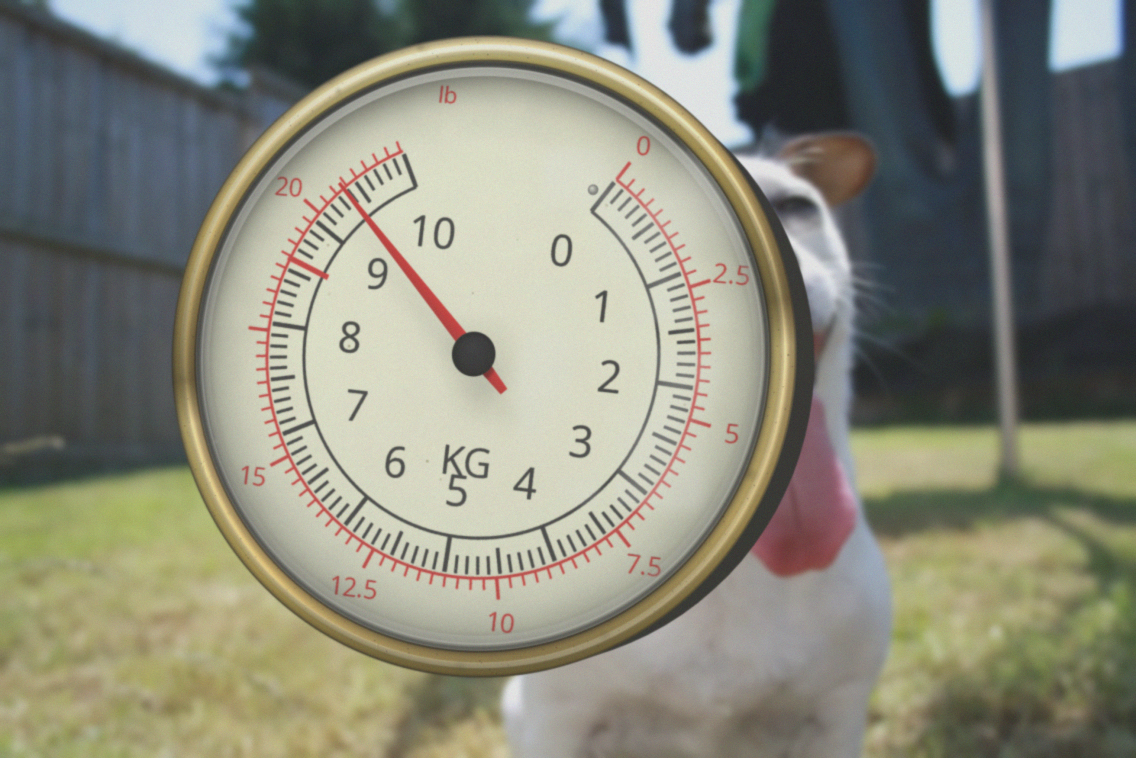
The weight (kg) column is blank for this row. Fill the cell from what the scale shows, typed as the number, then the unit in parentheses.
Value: 9.4 (kg)
